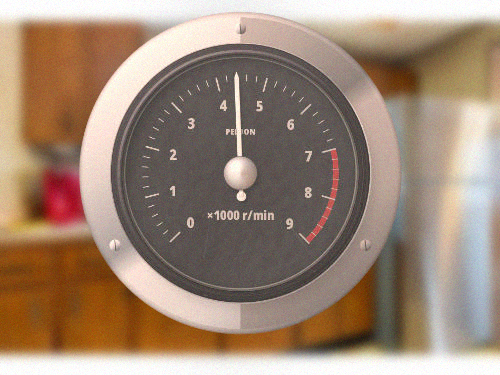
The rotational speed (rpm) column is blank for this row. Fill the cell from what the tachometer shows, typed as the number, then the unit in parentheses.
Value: 4400 (rpm)
